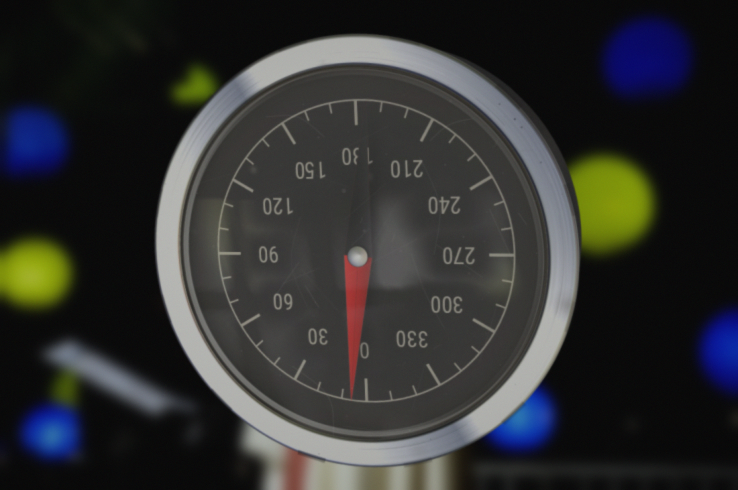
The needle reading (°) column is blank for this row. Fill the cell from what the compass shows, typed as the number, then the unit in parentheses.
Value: 5 (°)
